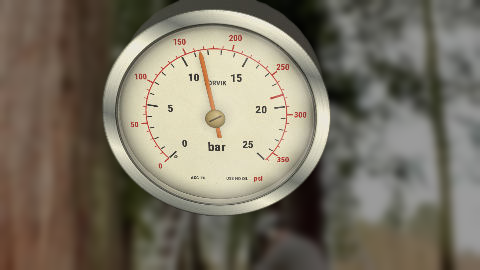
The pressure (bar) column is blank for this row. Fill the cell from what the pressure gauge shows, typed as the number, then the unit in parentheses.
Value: 11.5 (bar)
